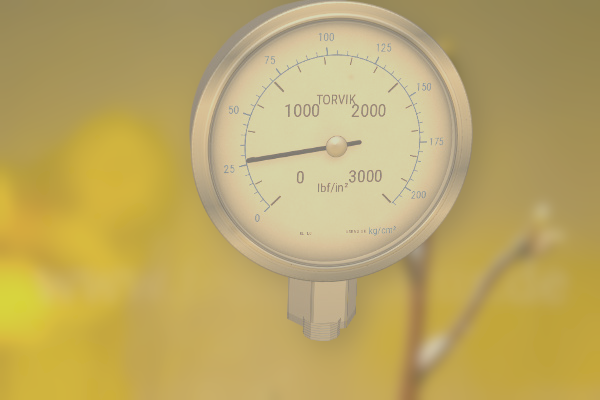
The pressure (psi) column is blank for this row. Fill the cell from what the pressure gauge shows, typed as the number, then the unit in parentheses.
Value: 400 (psi)
